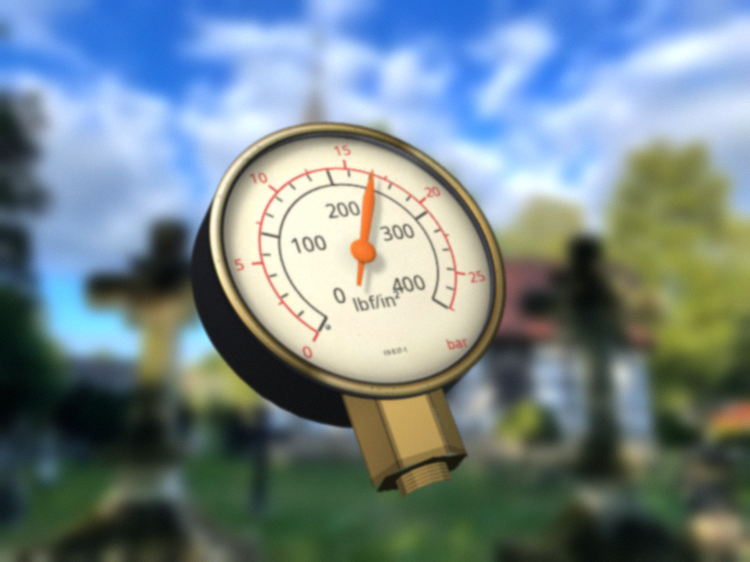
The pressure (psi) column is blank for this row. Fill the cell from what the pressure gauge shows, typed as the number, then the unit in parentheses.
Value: 240 (psi)
